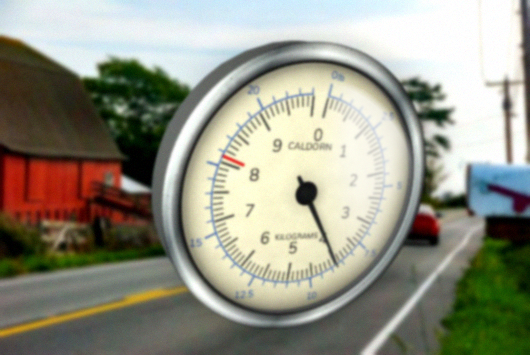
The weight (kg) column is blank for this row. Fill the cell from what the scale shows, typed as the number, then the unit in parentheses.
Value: 4 (kg)
